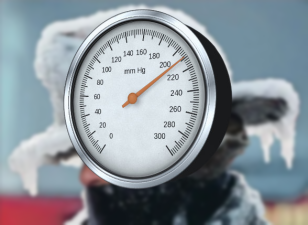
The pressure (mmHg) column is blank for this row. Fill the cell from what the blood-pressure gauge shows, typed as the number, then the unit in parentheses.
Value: 210 (mmHg)
